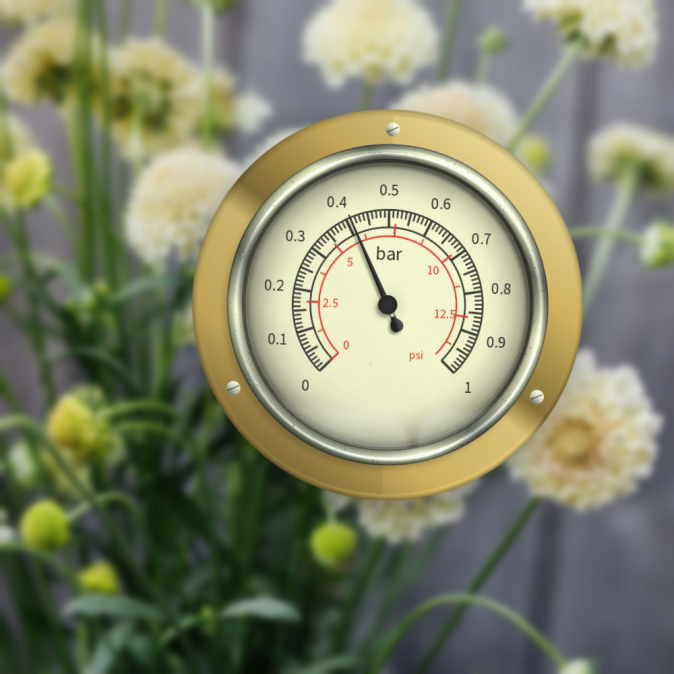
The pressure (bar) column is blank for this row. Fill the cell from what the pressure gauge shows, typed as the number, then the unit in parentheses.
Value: 0.41 (bar)
